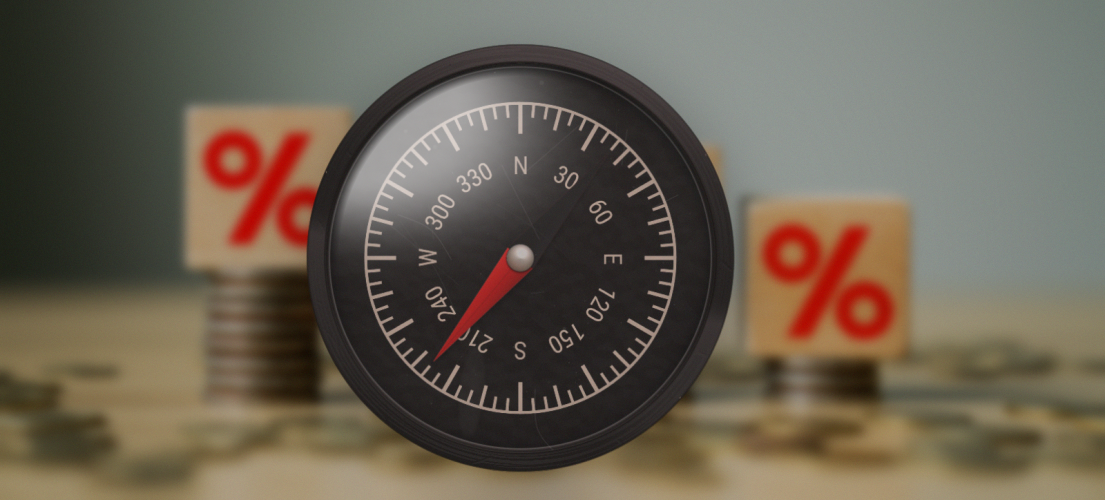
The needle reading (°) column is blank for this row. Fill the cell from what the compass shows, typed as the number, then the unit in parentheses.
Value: 220 (°)
